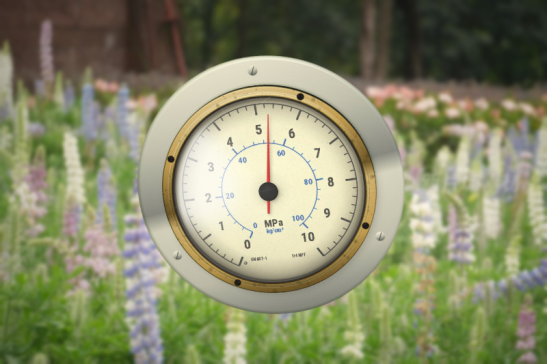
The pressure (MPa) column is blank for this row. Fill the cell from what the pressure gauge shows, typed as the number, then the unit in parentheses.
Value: 5.3 (MPa)
